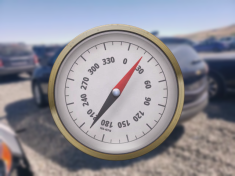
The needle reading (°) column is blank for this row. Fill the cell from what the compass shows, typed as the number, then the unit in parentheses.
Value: 20 (°)
